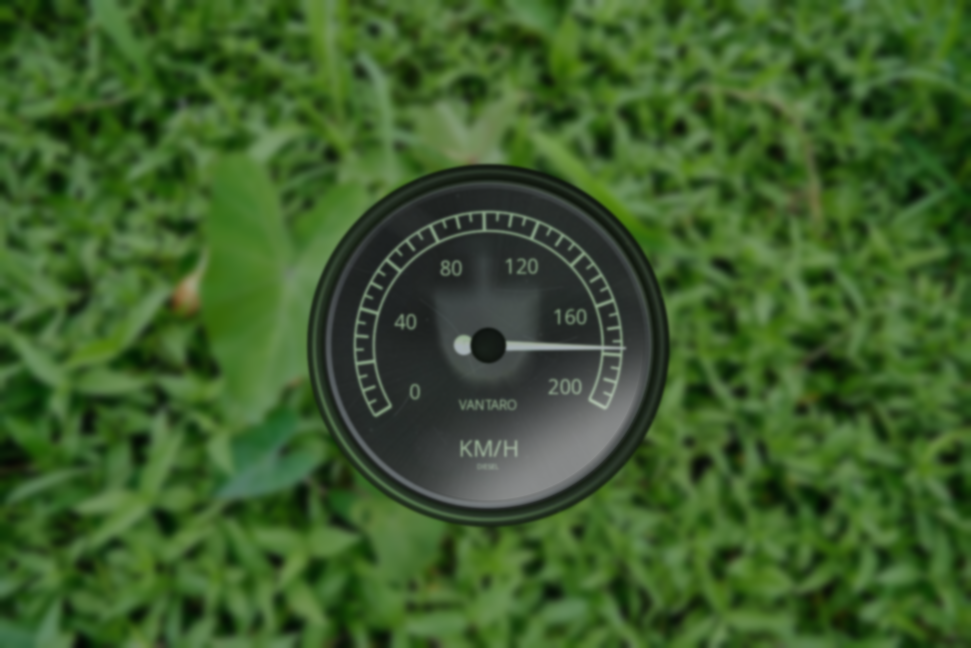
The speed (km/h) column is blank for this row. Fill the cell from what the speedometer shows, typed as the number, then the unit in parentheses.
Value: 177.5 (km/h)
